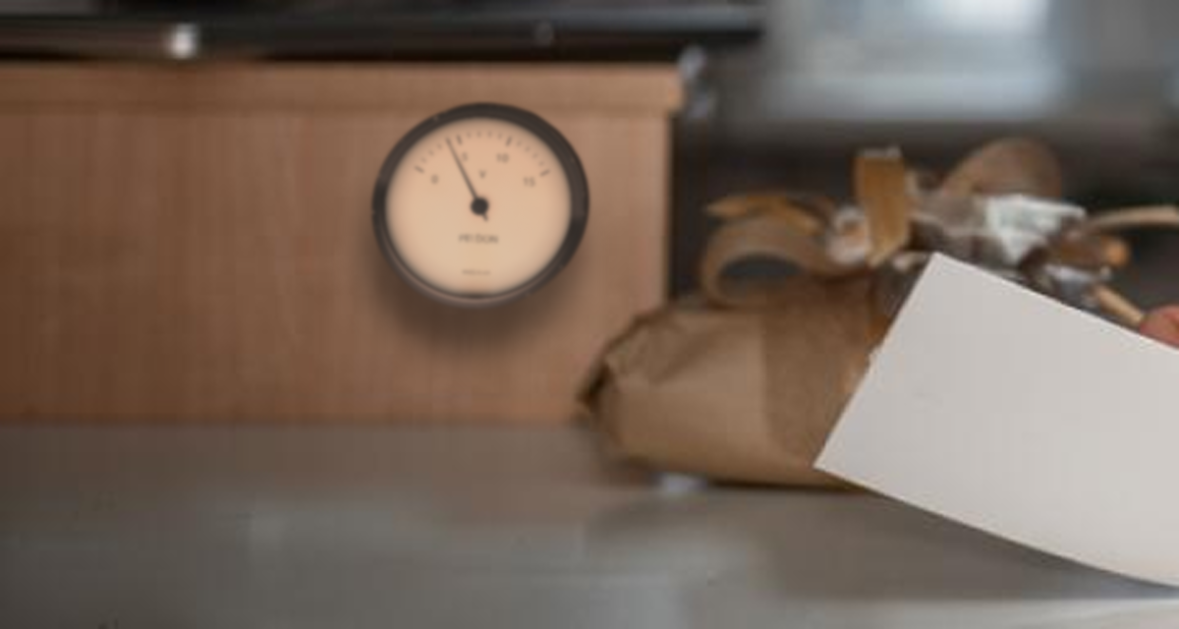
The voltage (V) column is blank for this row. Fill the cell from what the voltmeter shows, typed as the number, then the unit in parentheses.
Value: 4 (V)
